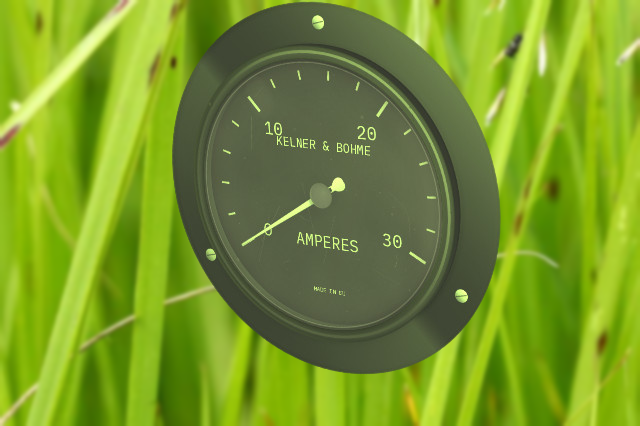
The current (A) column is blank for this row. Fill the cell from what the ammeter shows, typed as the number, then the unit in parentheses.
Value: 0 (A)
